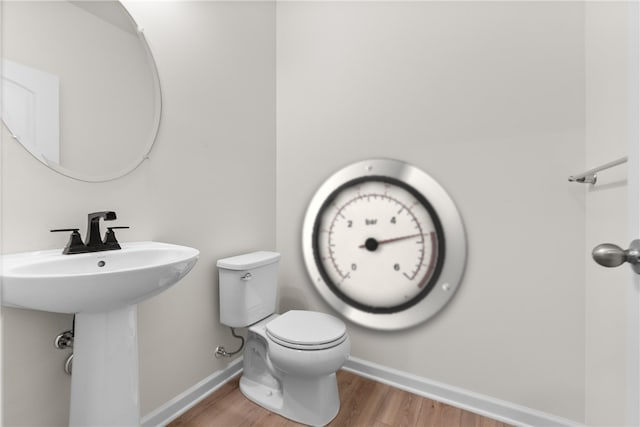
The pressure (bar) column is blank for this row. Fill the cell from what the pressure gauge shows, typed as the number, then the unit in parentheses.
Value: 4.8 (bar)
